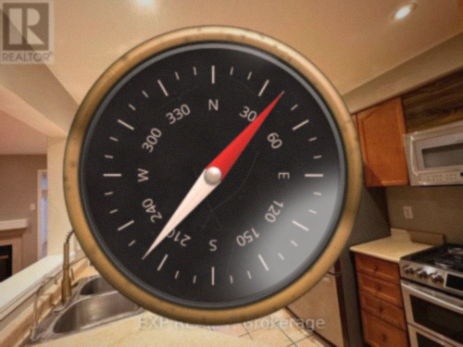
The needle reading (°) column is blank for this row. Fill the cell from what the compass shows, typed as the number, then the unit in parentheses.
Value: 40 (°)
